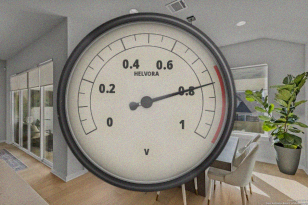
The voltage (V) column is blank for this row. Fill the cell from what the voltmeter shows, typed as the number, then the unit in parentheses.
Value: 0.8 (V)
